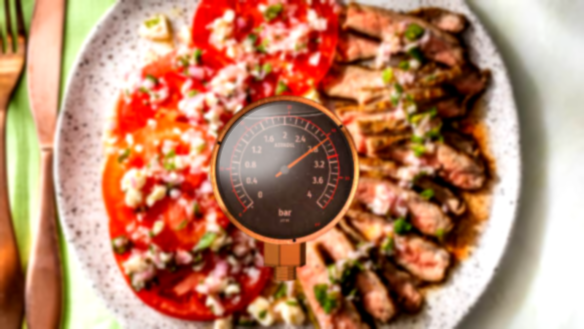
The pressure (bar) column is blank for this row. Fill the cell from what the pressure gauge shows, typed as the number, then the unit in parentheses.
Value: 2.8 (bar)
